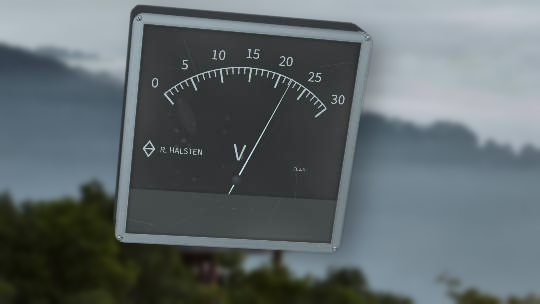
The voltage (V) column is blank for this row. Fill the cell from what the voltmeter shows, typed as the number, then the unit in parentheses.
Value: 22 (V)
